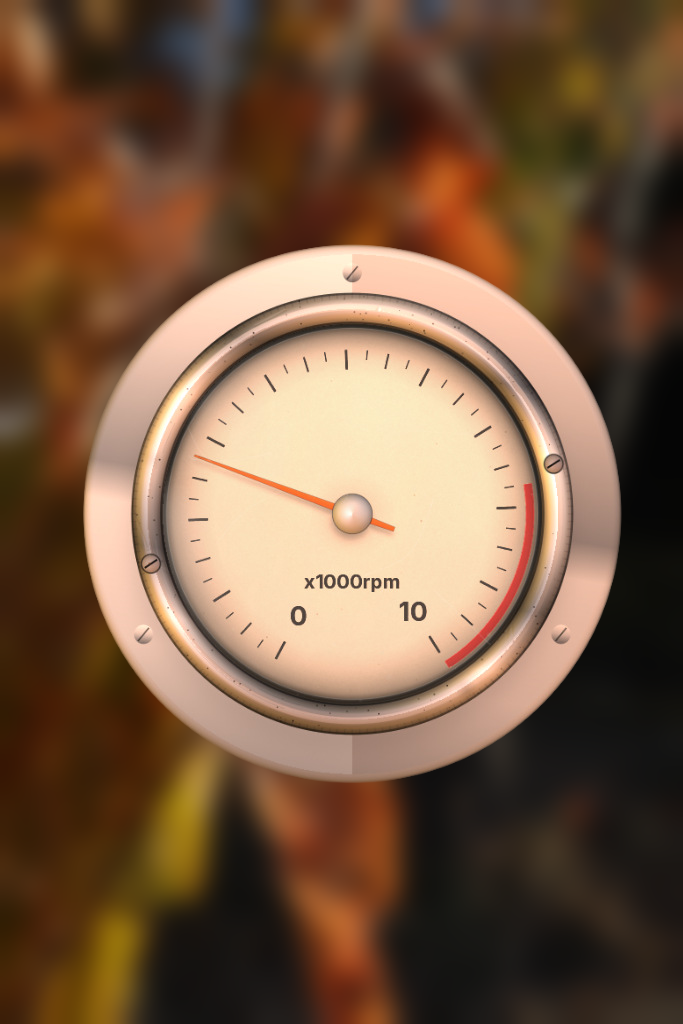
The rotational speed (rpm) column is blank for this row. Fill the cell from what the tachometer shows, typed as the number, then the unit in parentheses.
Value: 2750 (rpm)
